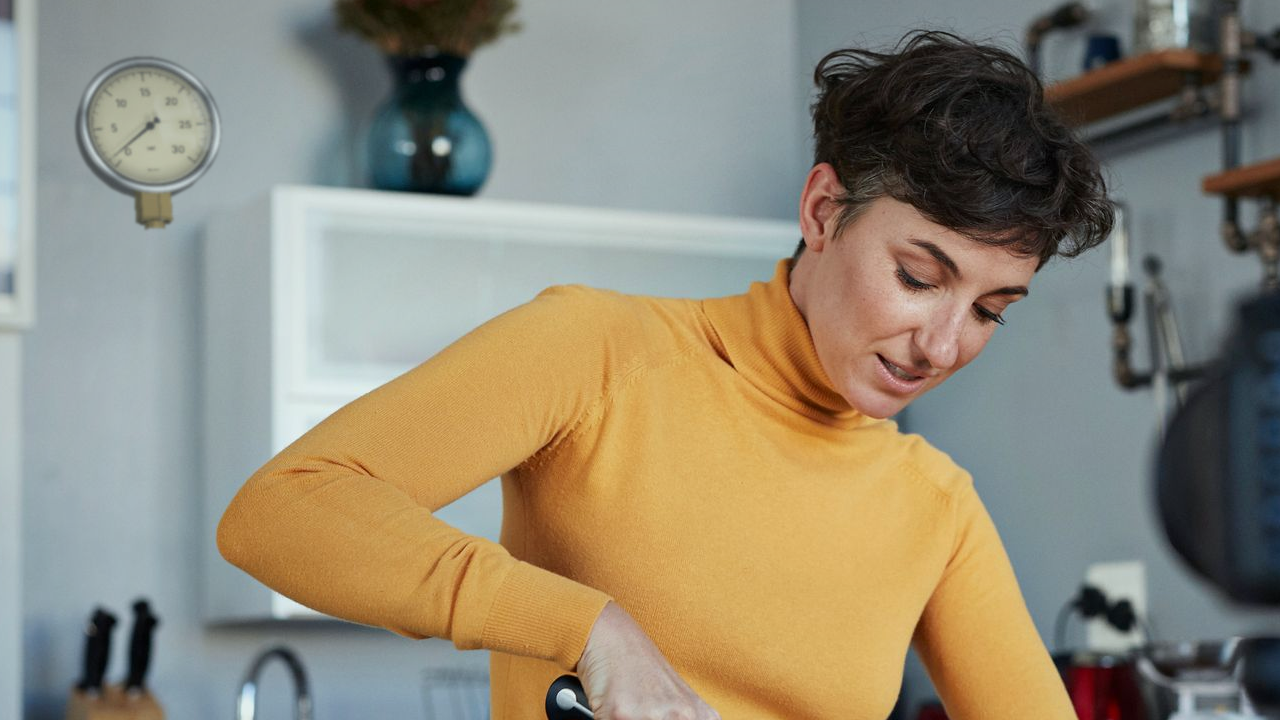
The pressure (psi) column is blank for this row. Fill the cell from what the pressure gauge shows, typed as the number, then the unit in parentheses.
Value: 1 (psi)
